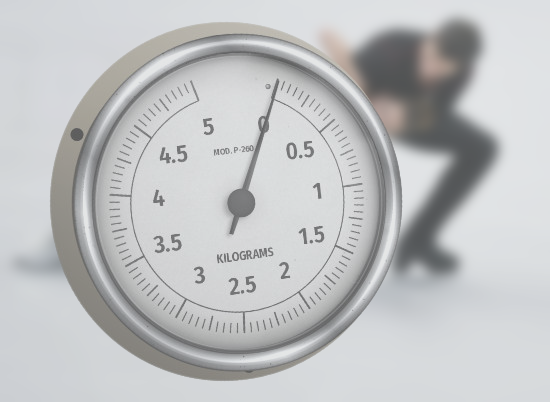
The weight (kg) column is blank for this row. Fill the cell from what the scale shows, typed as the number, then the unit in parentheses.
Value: 0 (kg)
